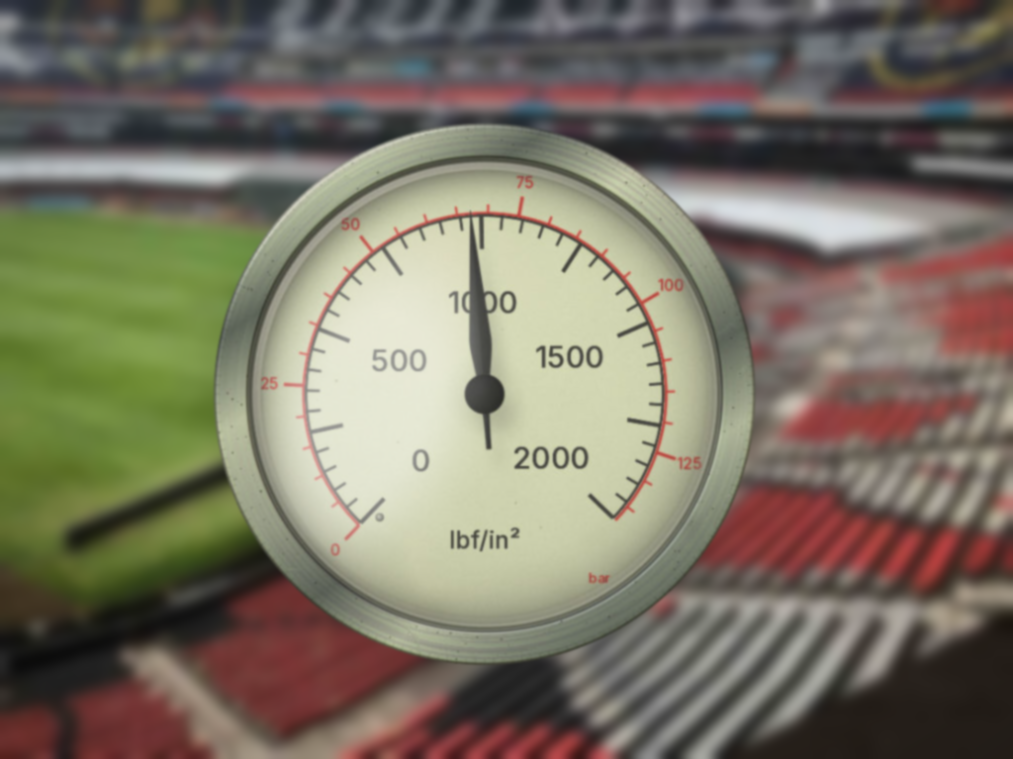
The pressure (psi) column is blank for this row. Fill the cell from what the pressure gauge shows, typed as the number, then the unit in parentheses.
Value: 975 (psi)
